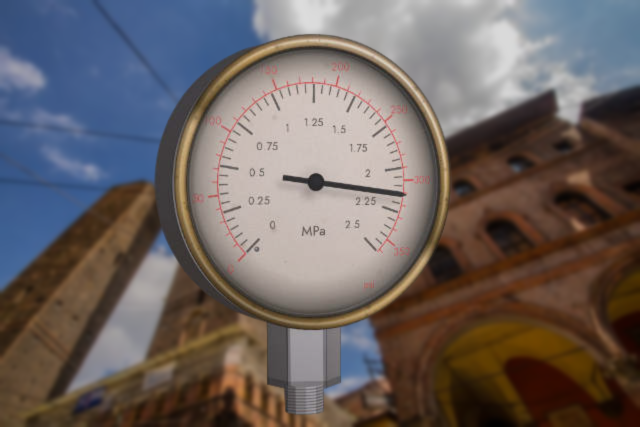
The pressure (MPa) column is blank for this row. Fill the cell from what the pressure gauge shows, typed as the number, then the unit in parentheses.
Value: 2.15 (MPa)
